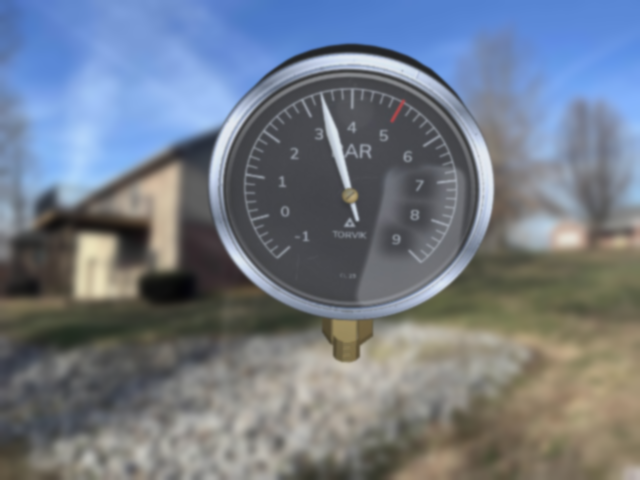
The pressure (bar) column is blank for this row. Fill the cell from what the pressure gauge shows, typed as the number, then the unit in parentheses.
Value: 3.4 (bar)
